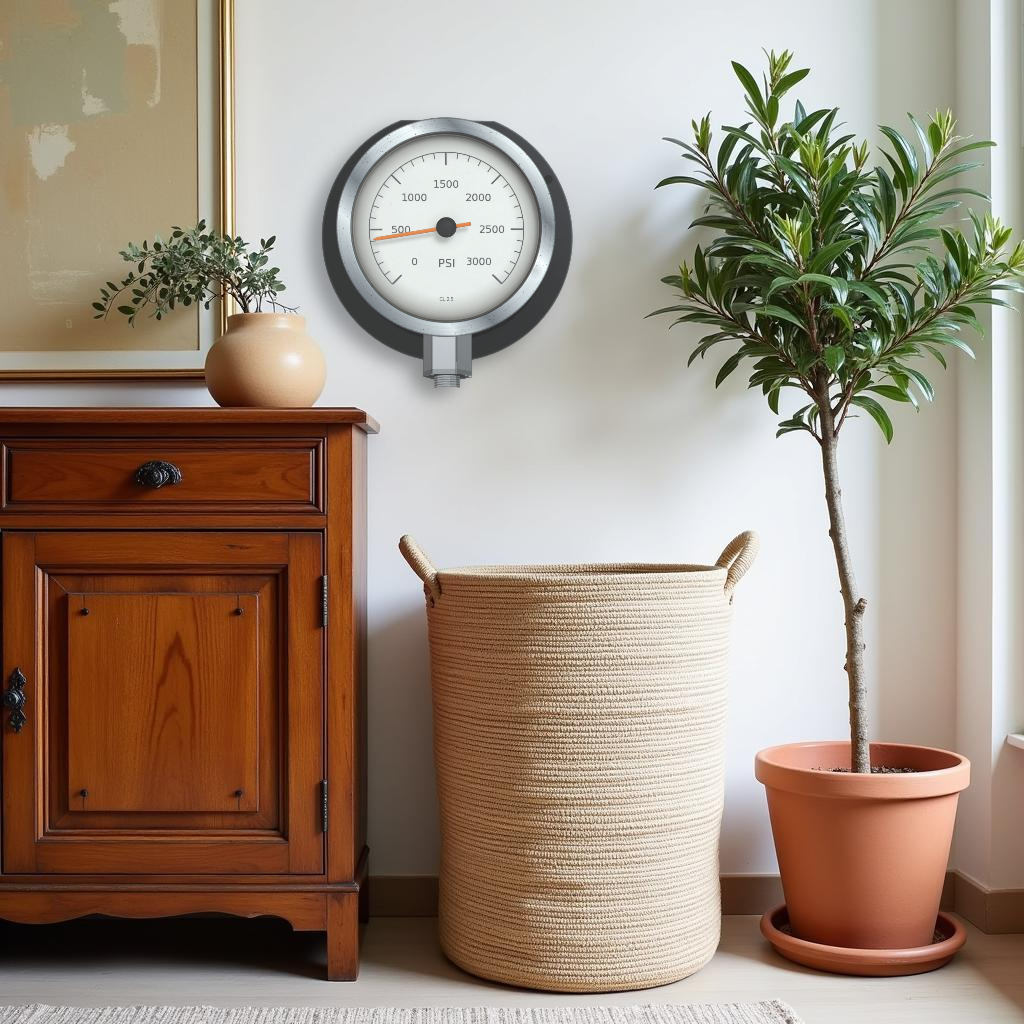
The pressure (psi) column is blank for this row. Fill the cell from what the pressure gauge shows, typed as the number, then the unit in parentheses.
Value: 400 (psi)
